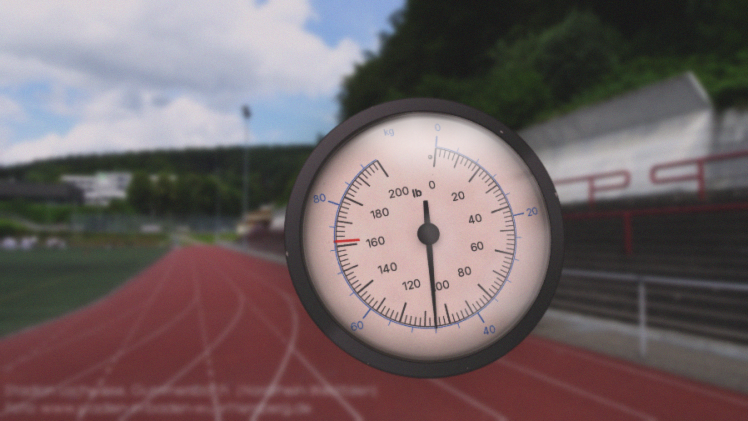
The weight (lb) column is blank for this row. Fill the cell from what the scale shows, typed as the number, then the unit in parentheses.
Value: 106 (lb)
